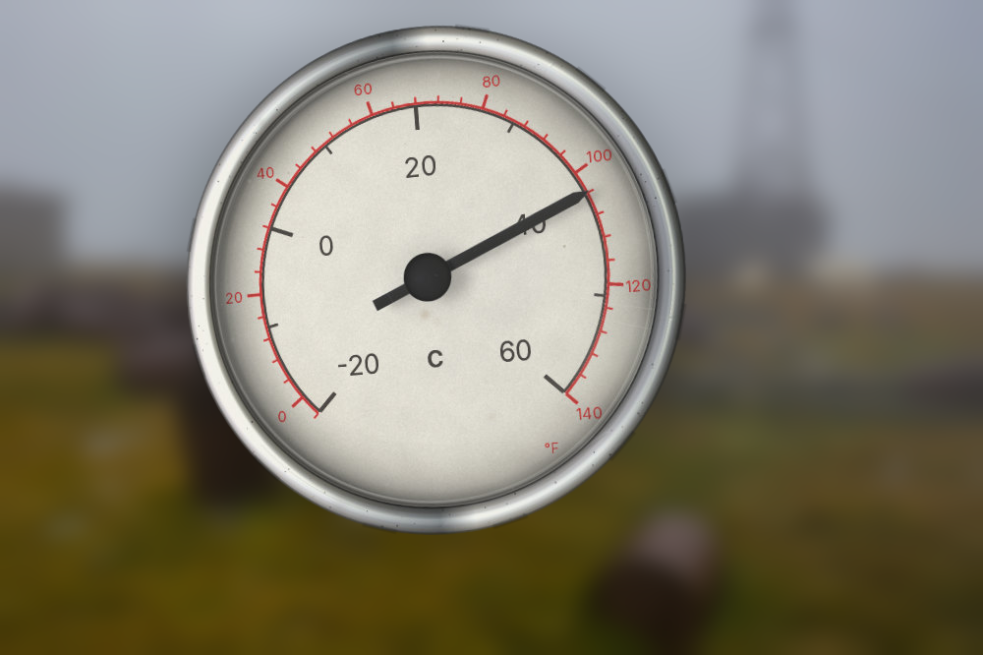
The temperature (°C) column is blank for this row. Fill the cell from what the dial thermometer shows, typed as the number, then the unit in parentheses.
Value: 40 (°C)
